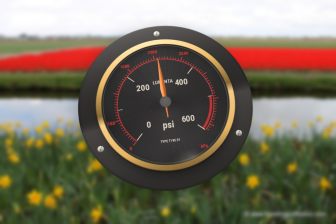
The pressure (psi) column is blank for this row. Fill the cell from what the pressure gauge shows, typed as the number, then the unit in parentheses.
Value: 300 (psi)
